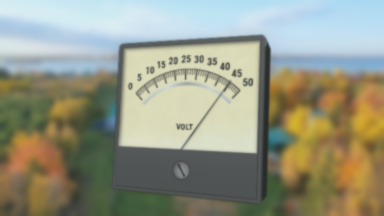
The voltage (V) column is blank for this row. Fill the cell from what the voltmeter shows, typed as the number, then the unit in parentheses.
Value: 45 (V)
